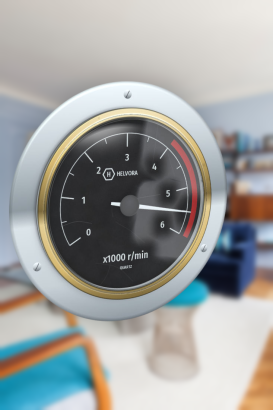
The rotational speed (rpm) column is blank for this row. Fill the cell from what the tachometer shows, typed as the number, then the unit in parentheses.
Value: 5500 (rpm)
